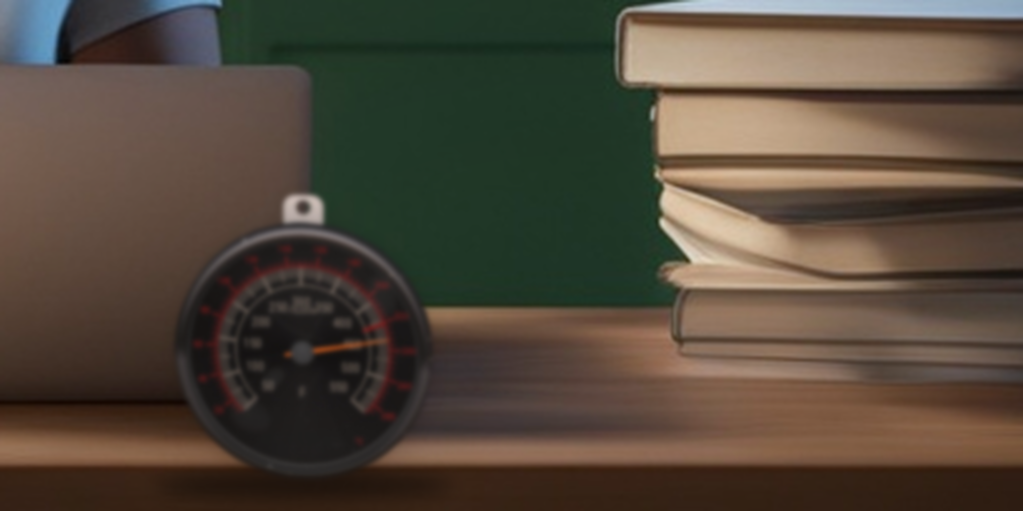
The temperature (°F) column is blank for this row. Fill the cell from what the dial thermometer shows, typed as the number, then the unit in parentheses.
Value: 450 (°F)
